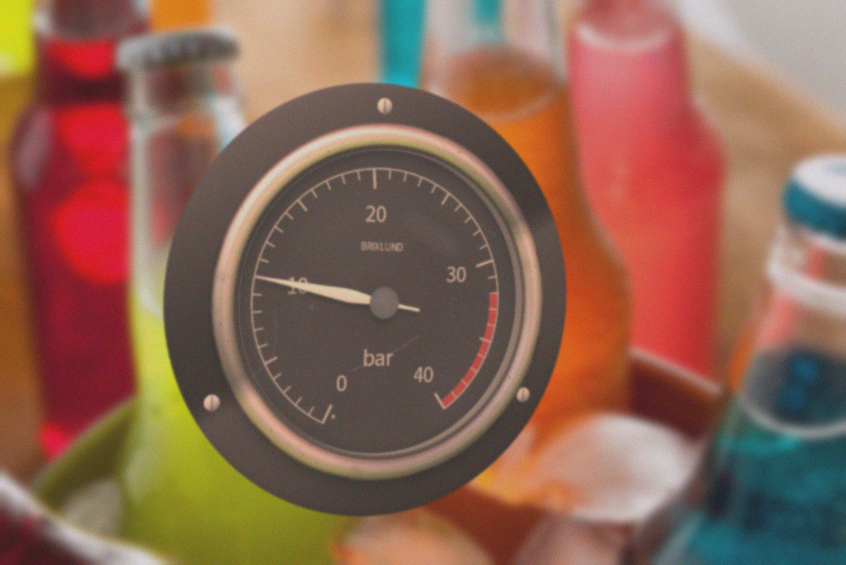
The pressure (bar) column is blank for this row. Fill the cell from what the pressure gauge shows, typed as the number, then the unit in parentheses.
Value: 10 (bar)
